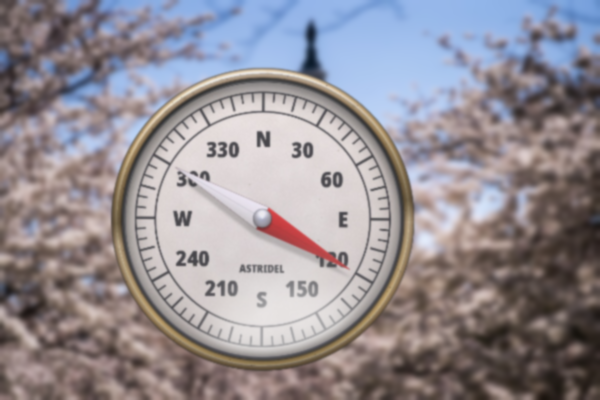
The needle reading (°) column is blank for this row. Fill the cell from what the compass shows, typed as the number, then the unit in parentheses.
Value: 120 (°)
